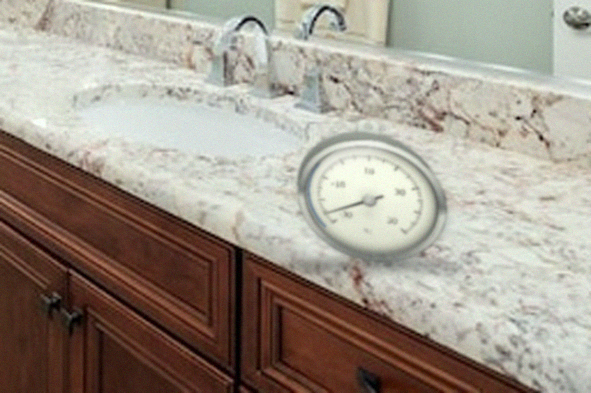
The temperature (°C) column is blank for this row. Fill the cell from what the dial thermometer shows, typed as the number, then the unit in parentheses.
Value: -25 (°C)
